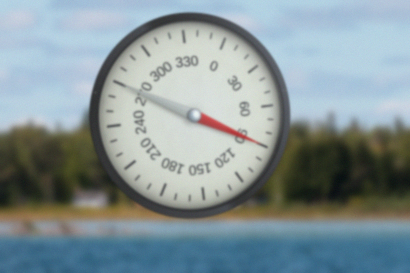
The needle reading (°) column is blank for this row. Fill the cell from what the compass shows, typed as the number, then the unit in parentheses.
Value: 90 (°)
